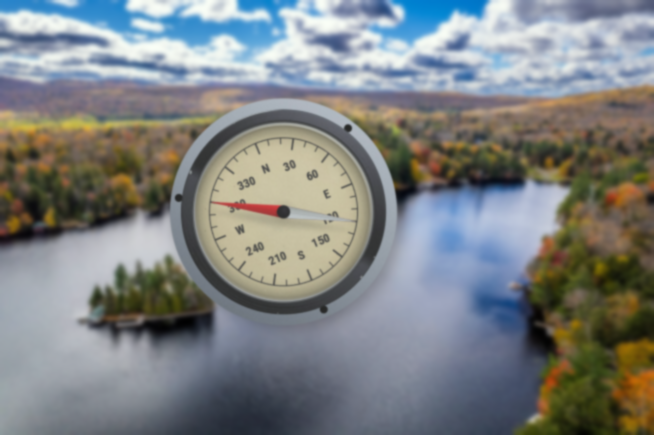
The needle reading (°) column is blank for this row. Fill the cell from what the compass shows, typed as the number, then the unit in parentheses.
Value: 300 (°)
